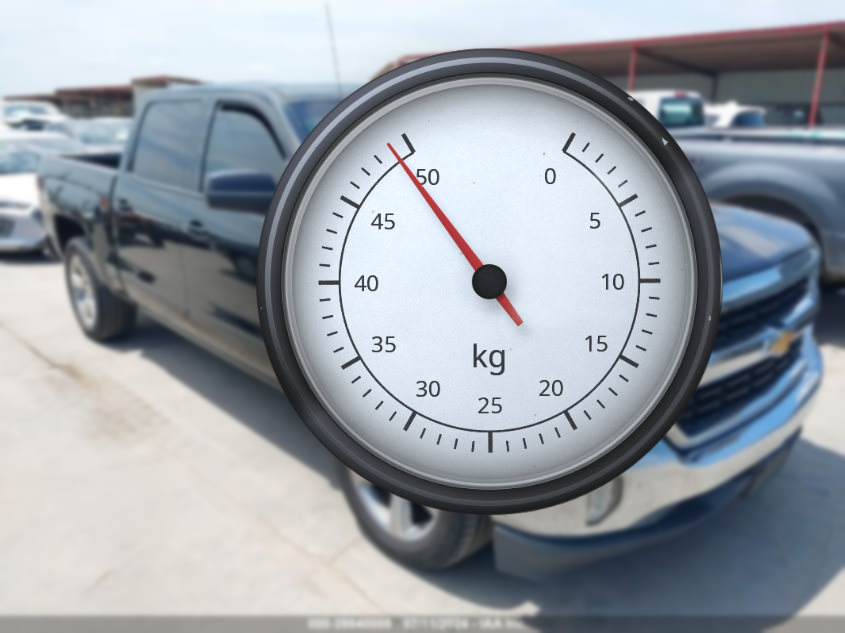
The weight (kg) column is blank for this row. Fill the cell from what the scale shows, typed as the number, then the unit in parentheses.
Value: 49 (kg)
